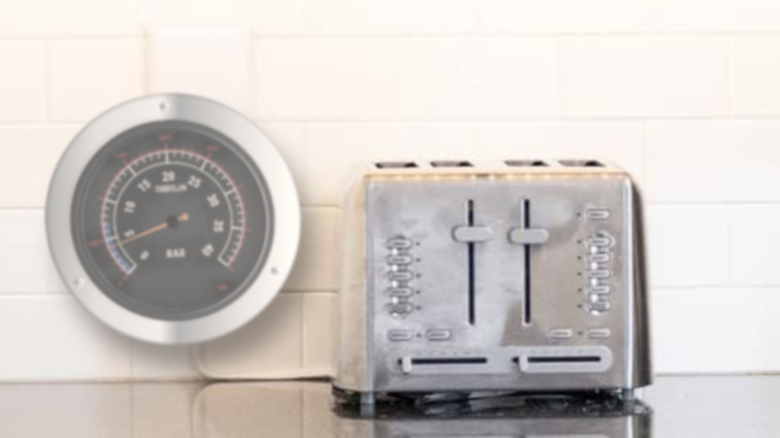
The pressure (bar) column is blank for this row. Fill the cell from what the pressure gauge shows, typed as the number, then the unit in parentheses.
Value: 4 (bar)
